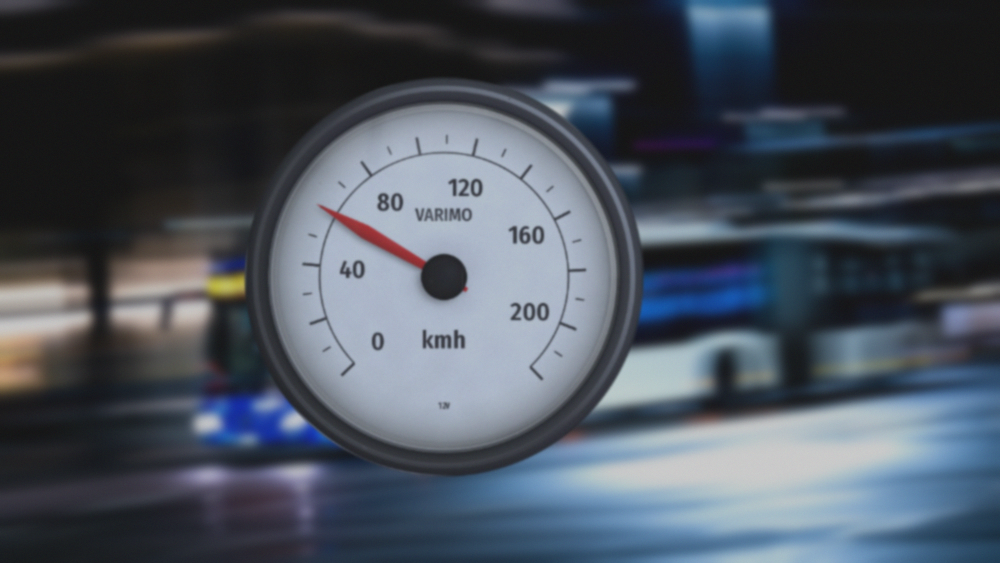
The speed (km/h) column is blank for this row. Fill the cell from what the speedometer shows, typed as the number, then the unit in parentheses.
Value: 60 (km/h)
